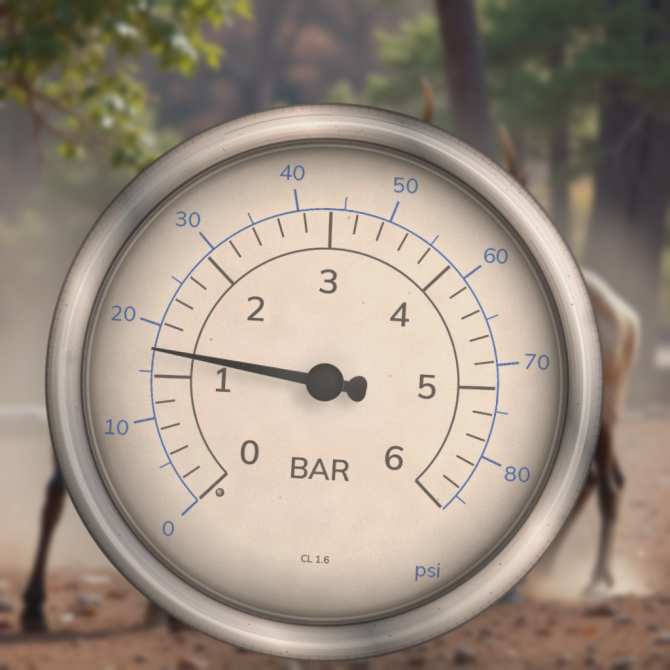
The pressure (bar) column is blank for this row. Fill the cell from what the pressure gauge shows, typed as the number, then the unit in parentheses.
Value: 1.2 (bar)
